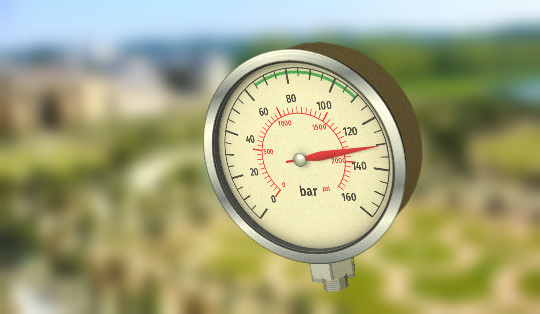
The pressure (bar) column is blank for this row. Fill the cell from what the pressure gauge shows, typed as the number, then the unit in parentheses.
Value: 130 (bar)
